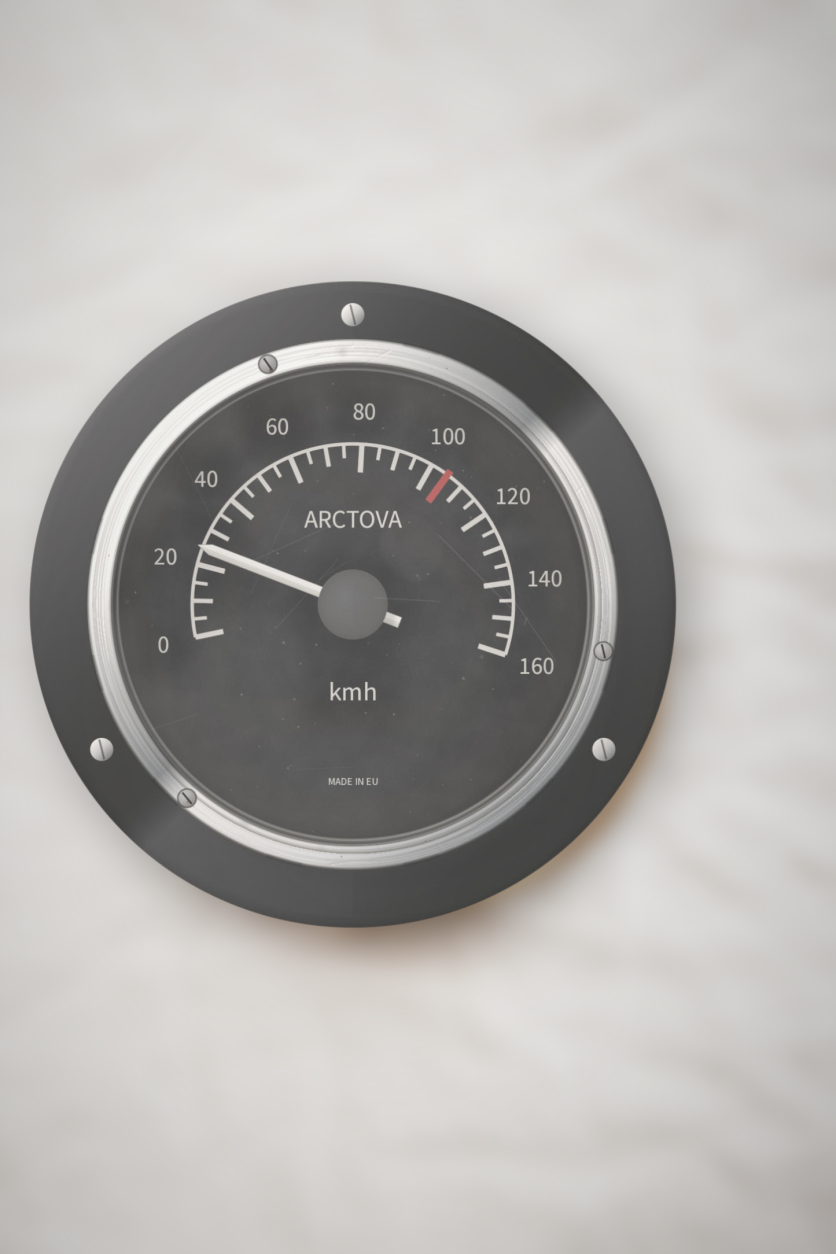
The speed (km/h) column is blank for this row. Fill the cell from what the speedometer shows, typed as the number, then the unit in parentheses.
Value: 25 (km/h)
